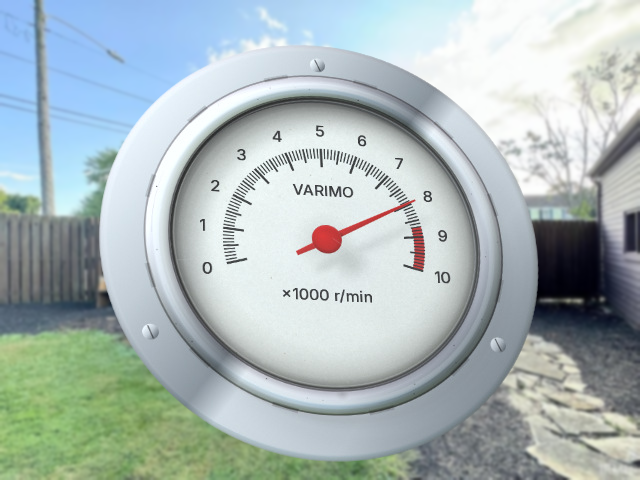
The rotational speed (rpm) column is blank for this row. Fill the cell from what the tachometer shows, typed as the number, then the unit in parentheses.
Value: 8000 (rpm)
